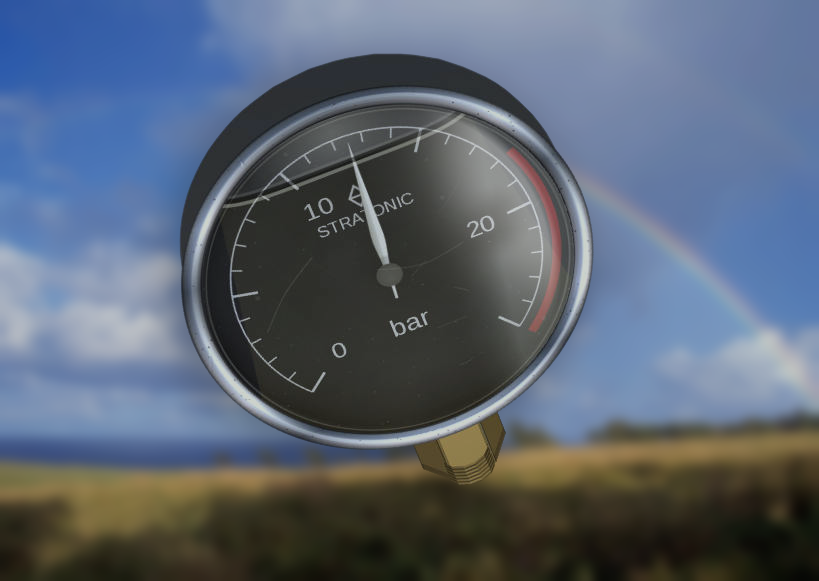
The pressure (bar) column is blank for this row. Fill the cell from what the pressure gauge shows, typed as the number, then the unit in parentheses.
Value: 12.5 (bar)
